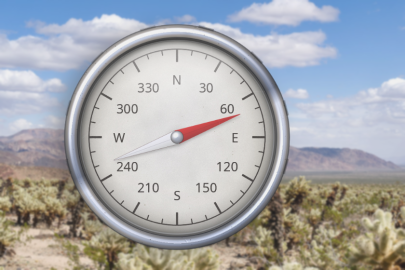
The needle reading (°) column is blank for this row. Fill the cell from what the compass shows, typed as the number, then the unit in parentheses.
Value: 70 (°)
